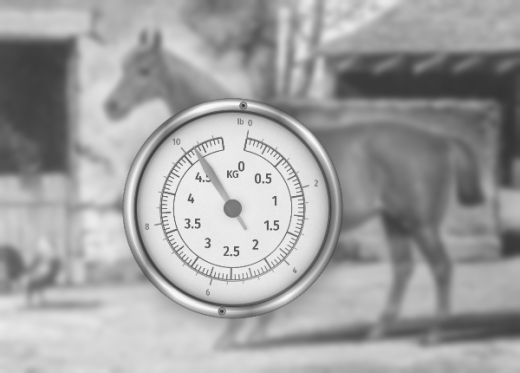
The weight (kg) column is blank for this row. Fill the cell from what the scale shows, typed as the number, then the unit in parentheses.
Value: 4.65 (kg)
